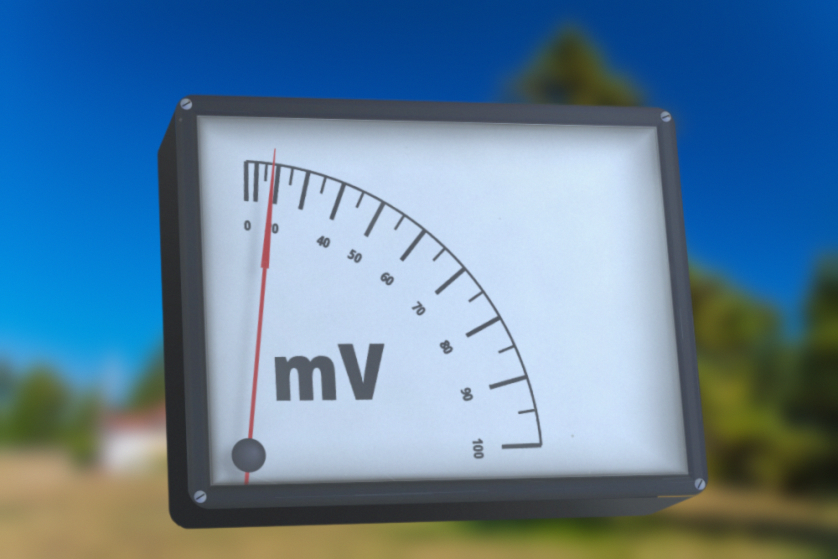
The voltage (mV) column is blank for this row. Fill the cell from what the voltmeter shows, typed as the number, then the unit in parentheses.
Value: 17.5 (mV)
